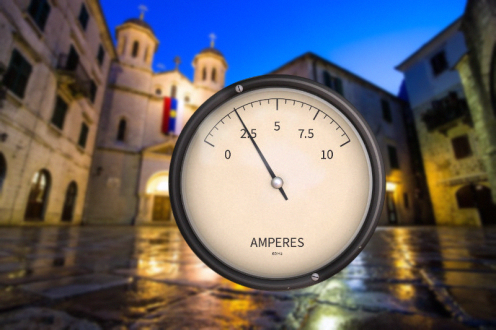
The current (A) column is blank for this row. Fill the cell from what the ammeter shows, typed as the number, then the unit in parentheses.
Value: 2.5 (A)
